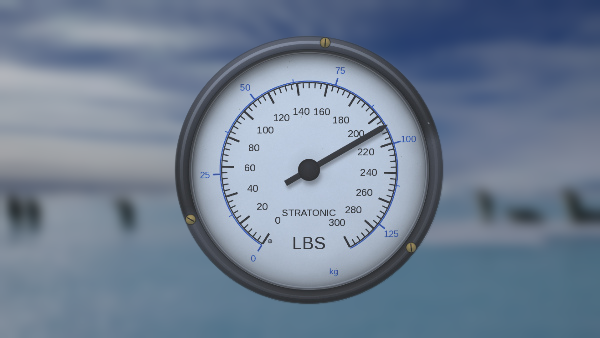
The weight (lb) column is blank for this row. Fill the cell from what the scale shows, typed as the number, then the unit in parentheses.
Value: 208 (lb)
